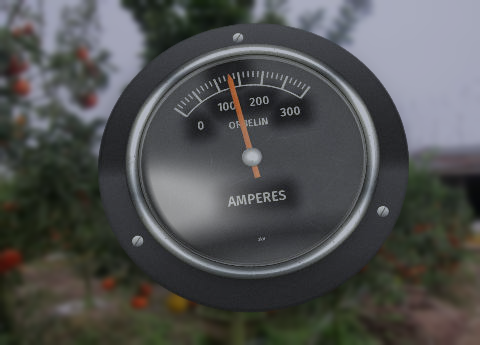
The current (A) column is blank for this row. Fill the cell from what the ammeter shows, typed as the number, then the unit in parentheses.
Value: 130 (A)
